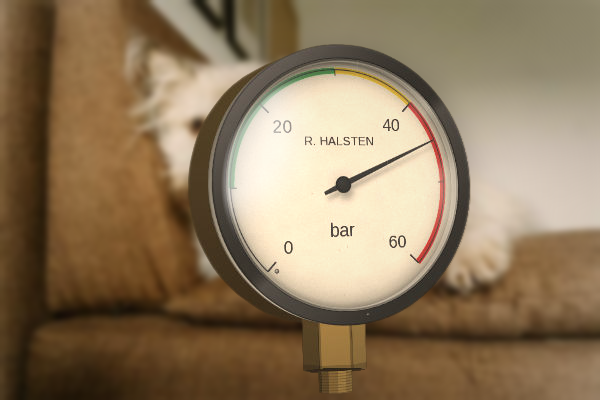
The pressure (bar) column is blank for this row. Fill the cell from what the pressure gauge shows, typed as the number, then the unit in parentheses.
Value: 45 (bar)
